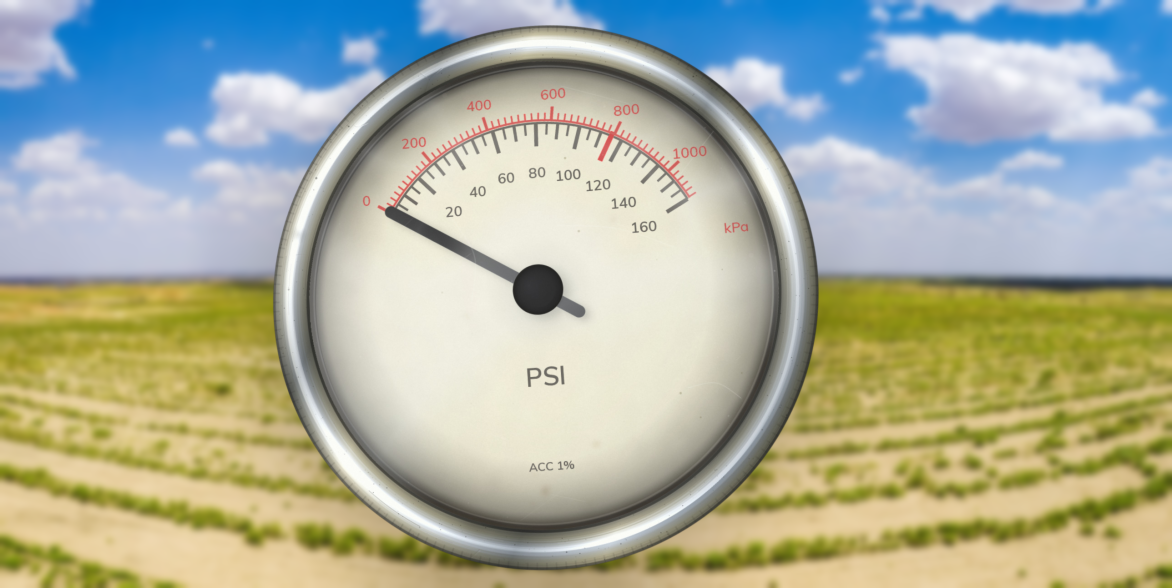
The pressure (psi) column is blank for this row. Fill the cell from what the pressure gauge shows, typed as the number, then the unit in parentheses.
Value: 0 (psi)
